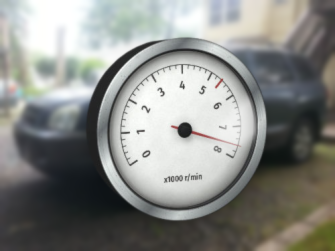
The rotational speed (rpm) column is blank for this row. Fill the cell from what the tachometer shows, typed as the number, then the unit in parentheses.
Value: 7600 (rpm)
